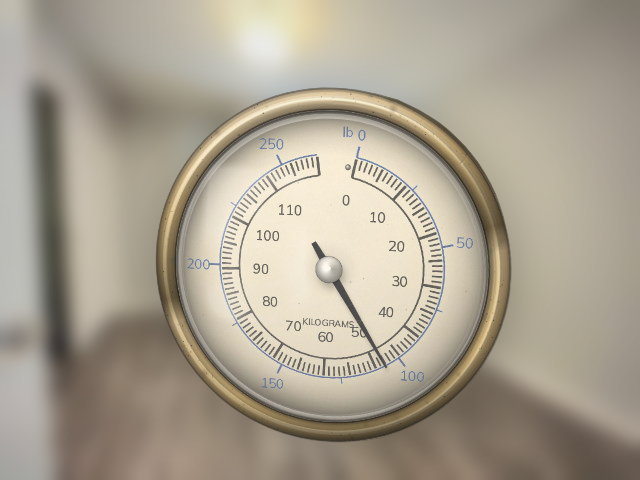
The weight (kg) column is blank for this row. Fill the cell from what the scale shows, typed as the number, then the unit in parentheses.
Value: 48 (kg)
